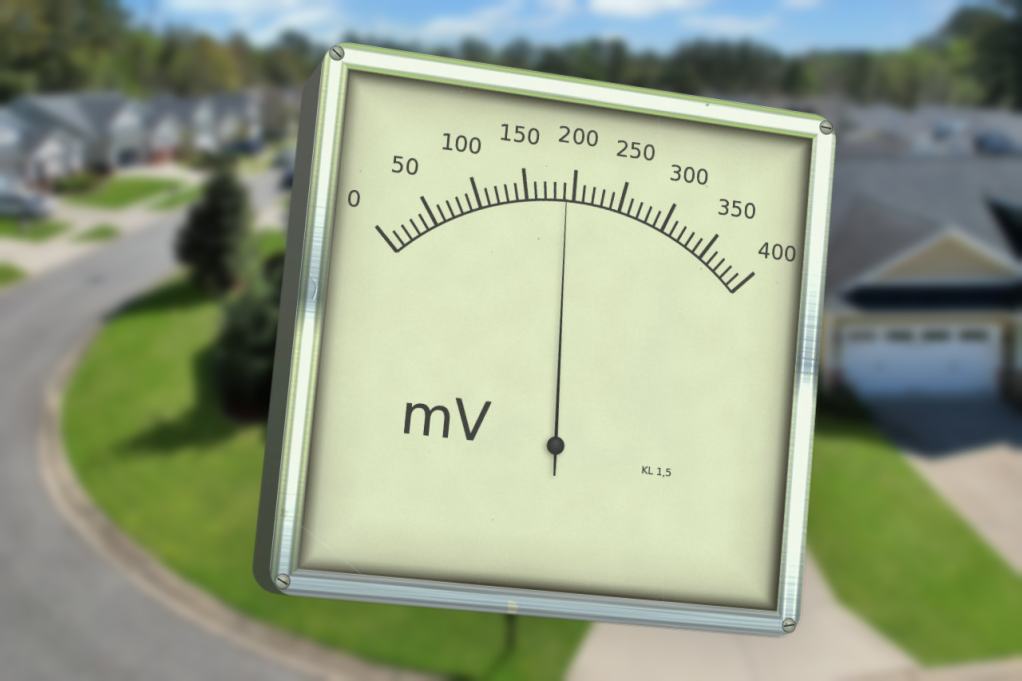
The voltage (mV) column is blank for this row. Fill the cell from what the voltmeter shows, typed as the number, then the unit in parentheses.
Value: 190 (mV)
